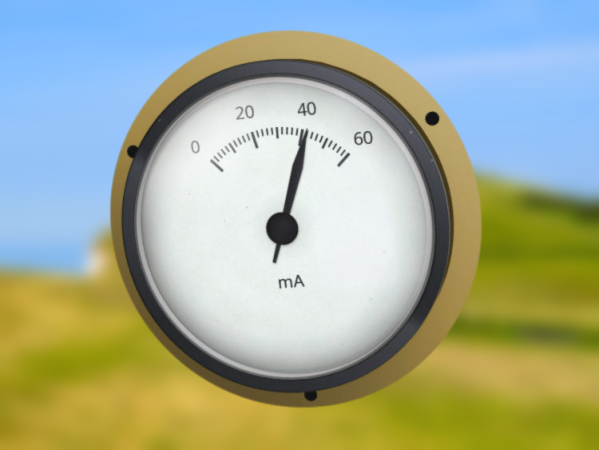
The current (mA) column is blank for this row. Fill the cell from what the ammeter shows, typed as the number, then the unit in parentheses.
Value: 42 (mA)
